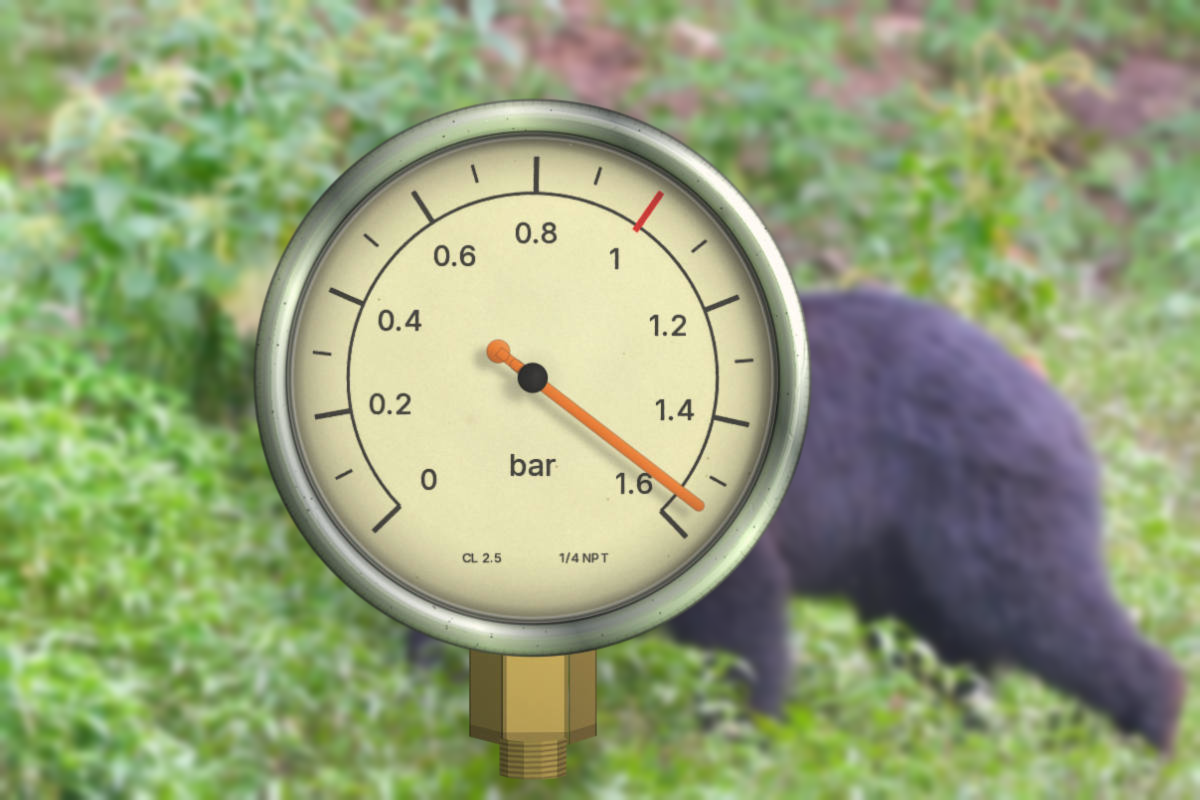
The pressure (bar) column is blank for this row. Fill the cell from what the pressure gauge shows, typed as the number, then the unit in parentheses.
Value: 1.55 (bar)
